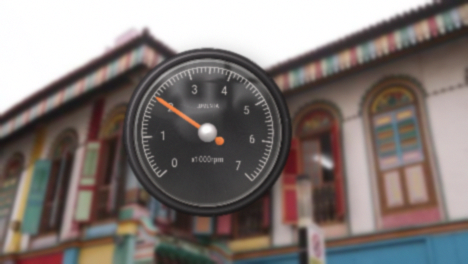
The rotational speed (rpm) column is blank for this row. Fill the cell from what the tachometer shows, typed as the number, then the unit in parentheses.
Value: 2000 (rpm)
